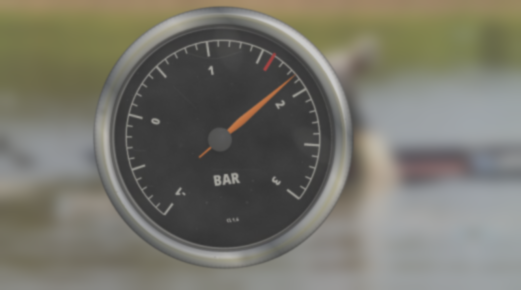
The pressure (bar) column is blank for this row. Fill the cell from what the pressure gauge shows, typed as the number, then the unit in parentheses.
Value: 1.85 (bar)
